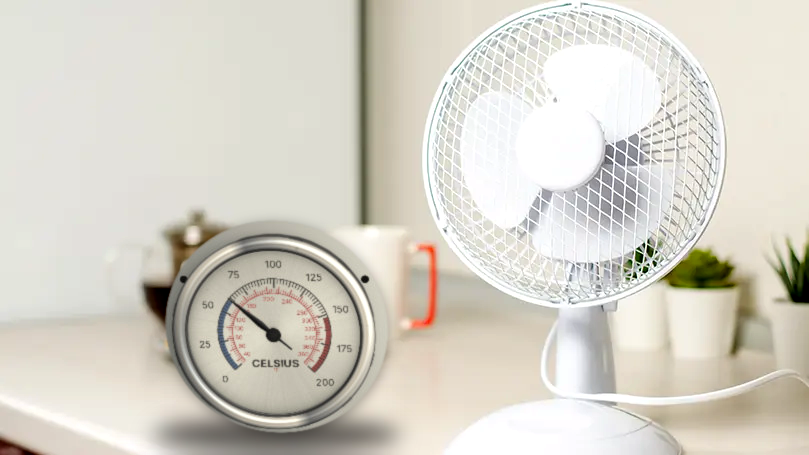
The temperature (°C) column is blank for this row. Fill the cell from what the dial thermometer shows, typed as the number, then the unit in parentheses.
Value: 62.5 (°C)
